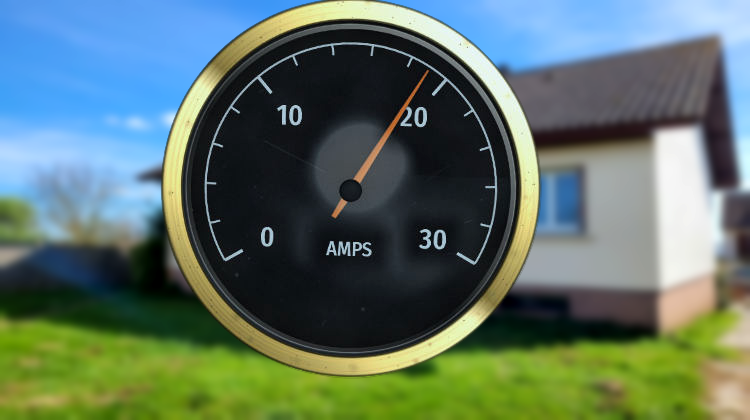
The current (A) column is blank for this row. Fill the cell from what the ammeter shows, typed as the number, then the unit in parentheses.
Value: 19 (A)
